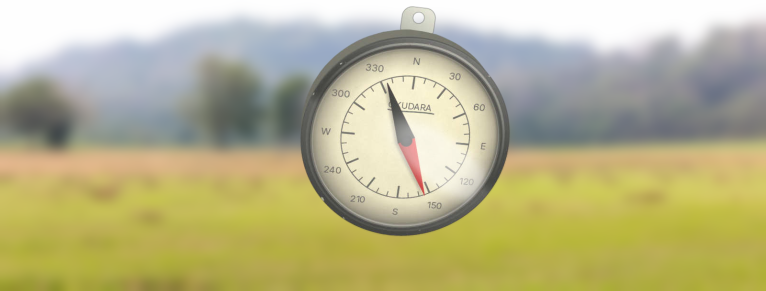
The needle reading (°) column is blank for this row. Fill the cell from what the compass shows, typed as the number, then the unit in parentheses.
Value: 155 (°)
